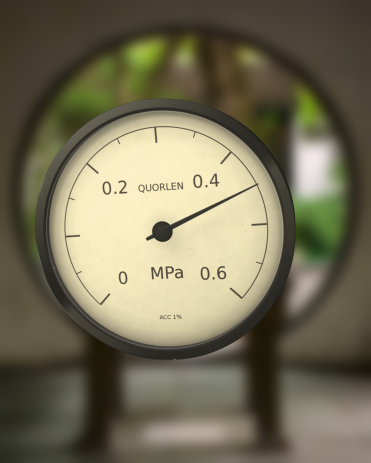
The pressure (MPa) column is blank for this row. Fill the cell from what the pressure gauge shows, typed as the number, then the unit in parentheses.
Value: 0.45 (MPa)
